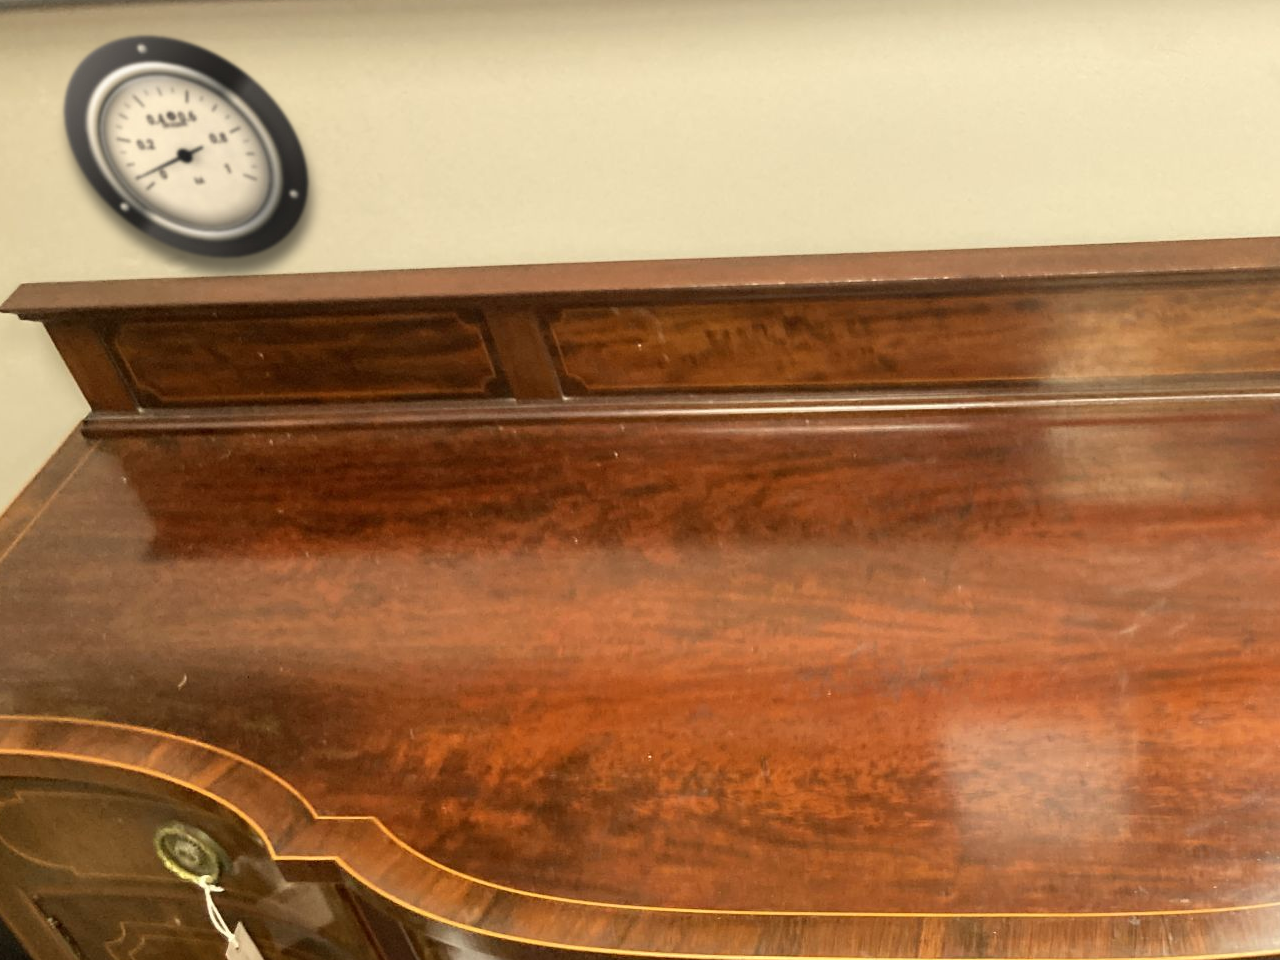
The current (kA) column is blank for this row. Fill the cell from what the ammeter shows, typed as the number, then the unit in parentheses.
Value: 0.05 (kA)
